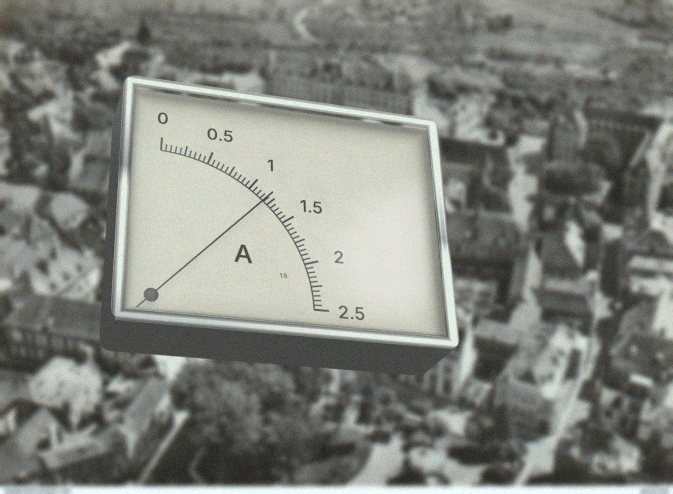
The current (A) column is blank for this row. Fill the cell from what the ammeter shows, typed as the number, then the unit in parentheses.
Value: 1.2 (A)
